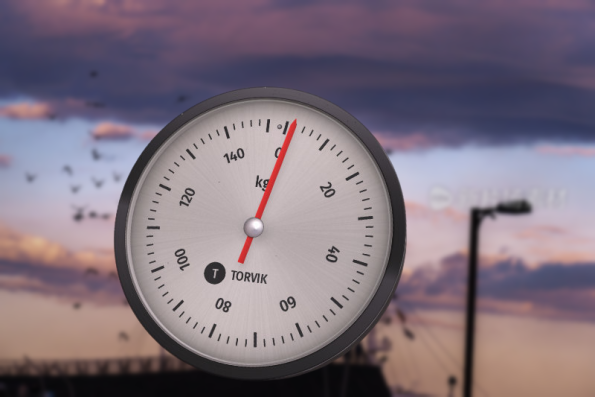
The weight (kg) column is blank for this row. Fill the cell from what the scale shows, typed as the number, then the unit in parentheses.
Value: 2 (kg)
